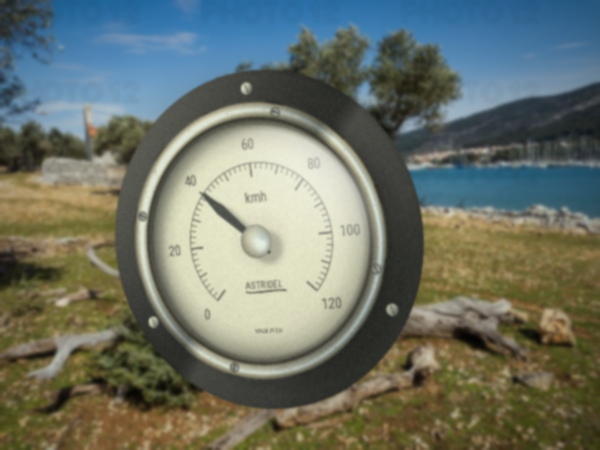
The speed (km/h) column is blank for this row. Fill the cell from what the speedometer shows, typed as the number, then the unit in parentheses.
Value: 40 (km/h)
